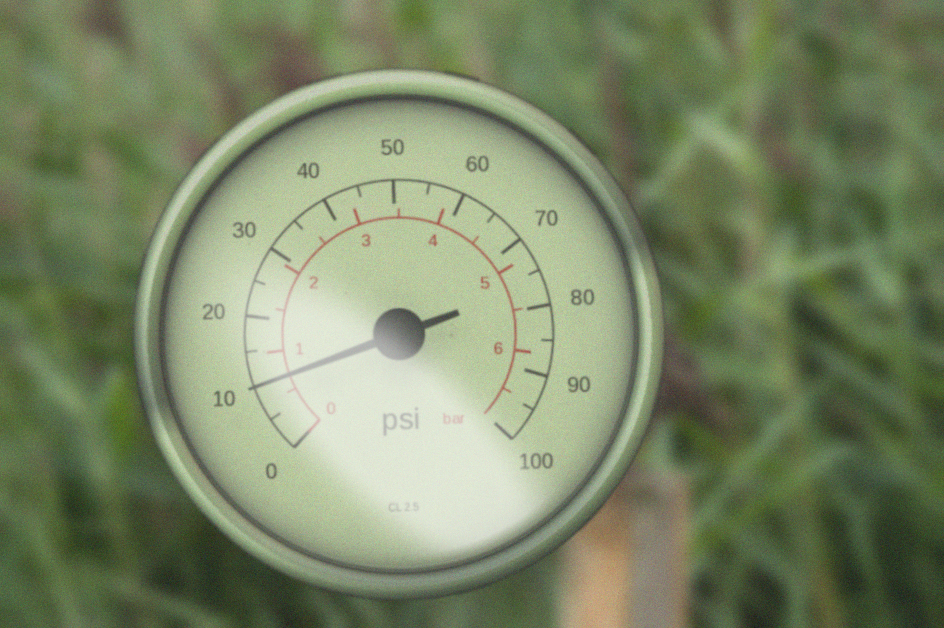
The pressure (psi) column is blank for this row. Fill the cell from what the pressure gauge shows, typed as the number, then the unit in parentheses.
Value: 10 (psi)
